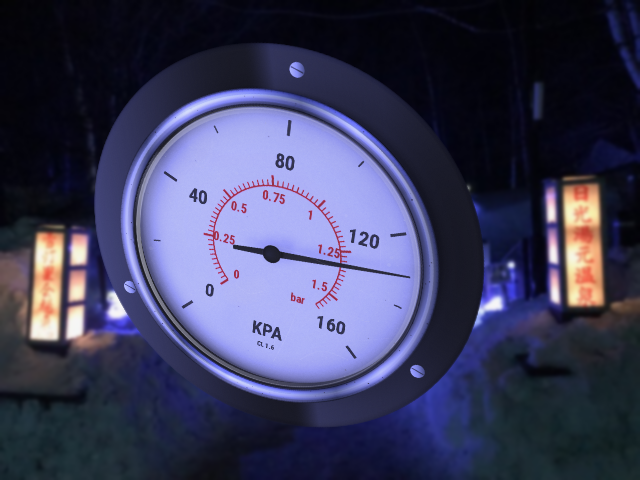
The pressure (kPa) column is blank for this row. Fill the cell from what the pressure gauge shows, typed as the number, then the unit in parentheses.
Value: 130 (kPa)
